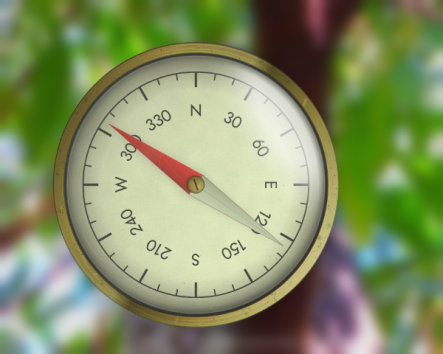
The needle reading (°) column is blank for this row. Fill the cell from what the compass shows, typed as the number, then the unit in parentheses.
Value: 305 (°)
